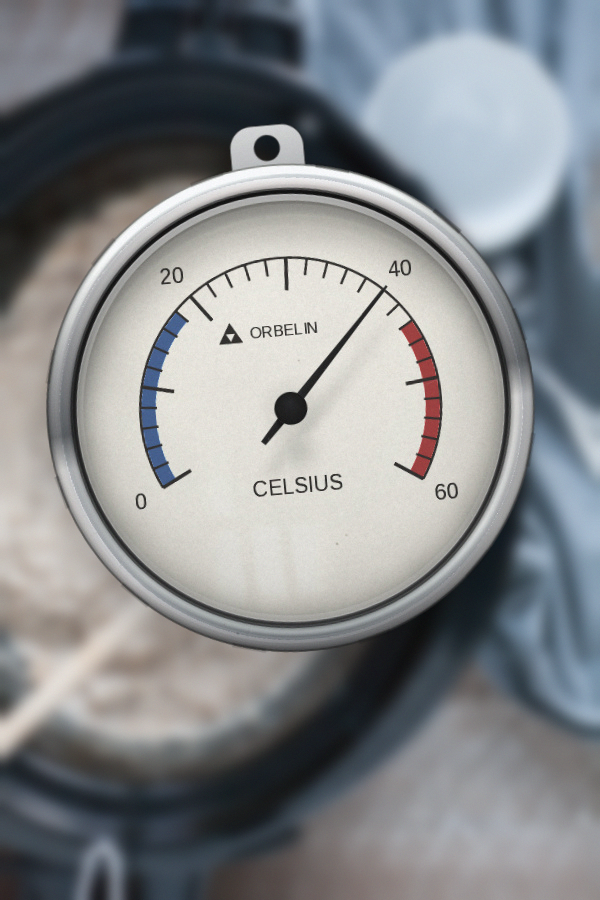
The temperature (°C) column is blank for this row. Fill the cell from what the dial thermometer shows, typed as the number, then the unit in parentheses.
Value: 40 (°C)
